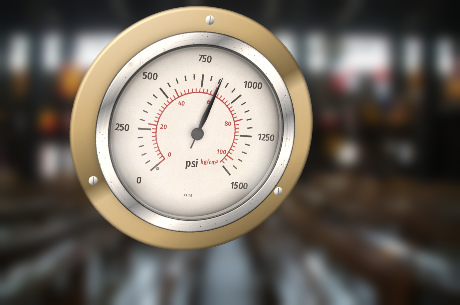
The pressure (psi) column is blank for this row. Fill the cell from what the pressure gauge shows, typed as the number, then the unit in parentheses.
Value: 850 (psi)
